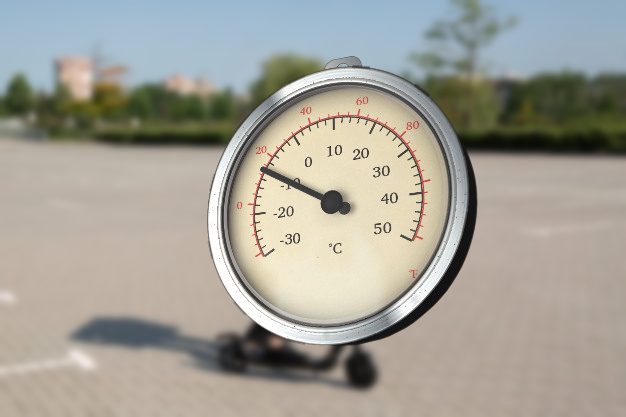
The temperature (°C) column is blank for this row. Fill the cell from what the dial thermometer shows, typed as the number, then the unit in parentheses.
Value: -10 (°C)
